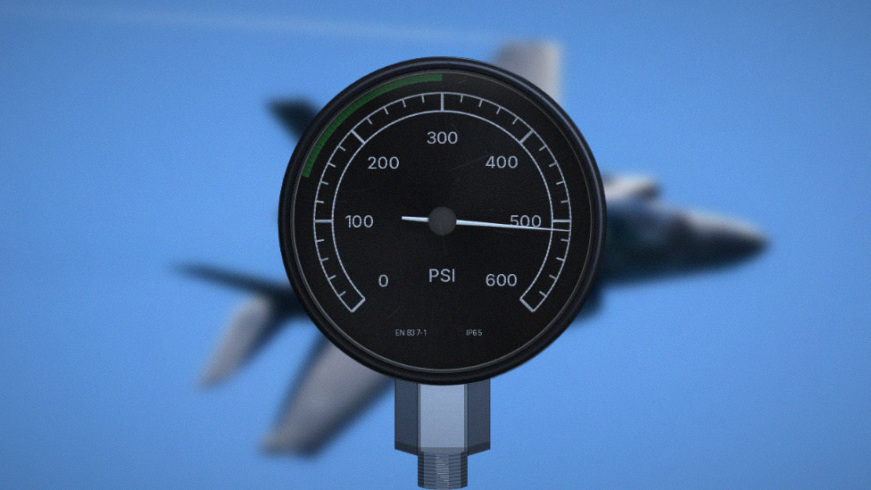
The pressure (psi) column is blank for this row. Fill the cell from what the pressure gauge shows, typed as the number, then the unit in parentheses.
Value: 510 (psi)
